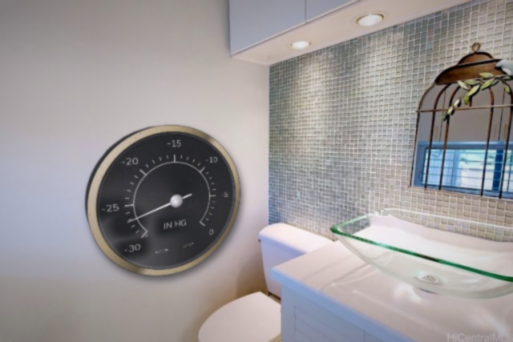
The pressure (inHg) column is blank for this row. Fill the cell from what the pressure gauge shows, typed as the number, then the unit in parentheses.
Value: -27 (inHg)
